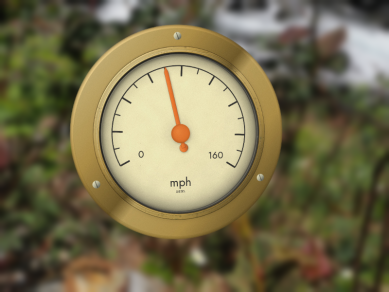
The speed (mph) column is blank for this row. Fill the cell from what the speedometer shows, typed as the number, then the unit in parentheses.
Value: 70 (mph)
